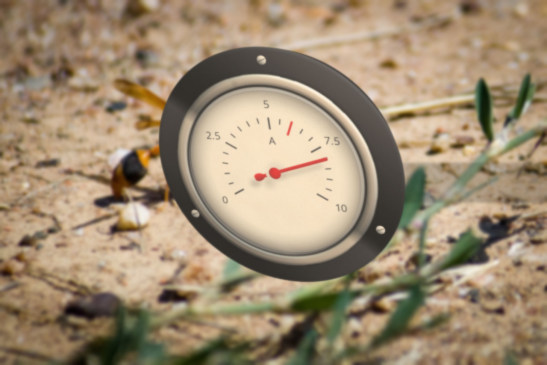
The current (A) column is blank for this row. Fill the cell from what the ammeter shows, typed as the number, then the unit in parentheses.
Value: 8 (A)
